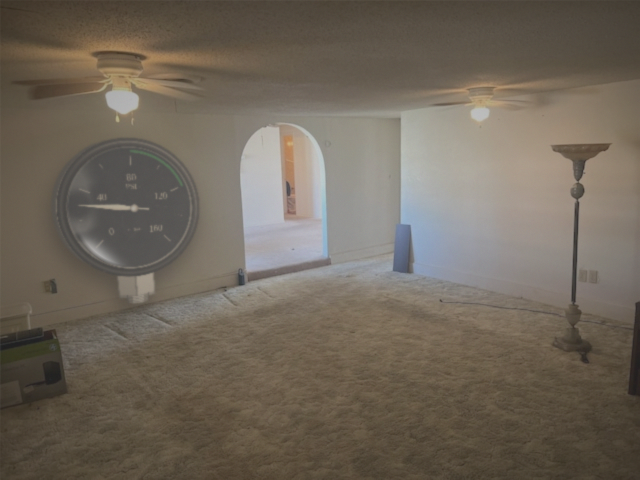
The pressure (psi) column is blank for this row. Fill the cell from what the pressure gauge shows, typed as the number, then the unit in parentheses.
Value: 30 (psi)
